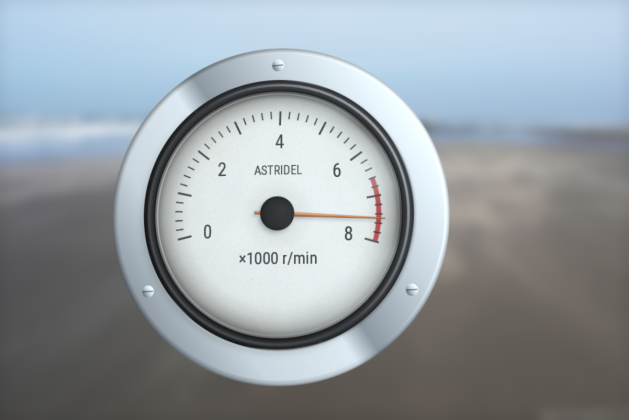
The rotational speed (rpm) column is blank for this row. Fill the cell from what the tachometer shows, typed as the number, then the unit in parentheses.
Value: 7500 (rpm)
